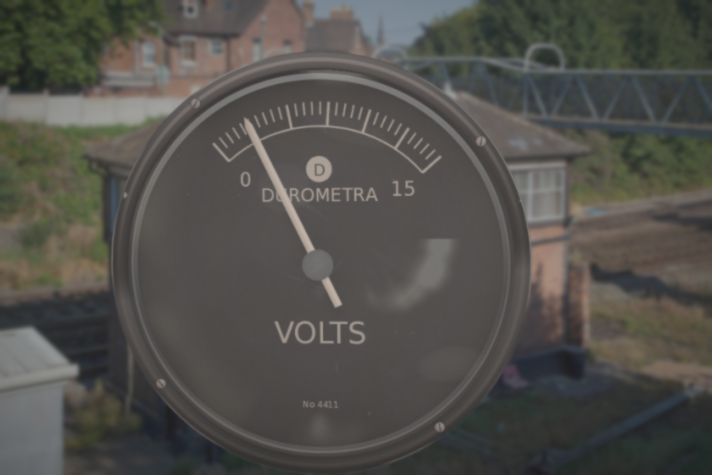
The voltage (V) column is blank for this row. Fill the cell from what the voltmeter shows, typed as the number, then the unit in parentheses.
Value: 2.5 (V)
